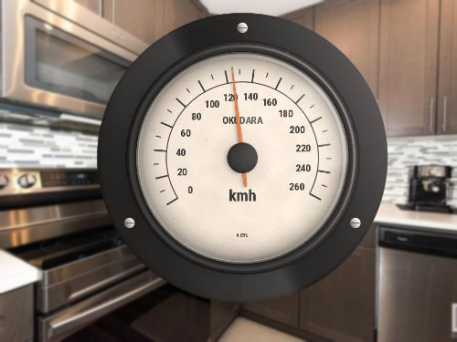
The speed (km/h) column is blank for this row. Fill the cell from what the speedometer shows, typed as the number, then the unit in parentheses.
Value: 125 (km/h)
